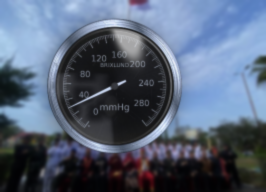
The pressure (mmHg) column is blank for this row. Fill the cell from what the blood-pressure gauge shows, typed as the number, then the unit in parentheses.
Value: 30 (mmHg)
